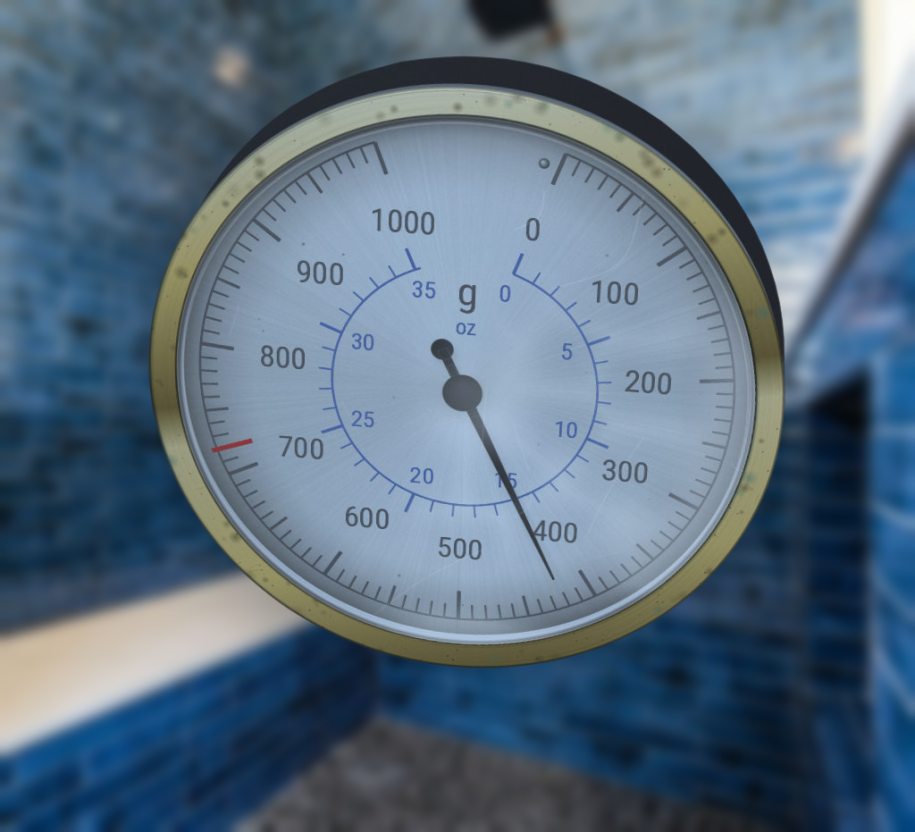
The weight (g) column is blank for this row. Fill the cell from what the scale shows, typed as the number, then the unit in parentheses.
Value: 420 (g)
